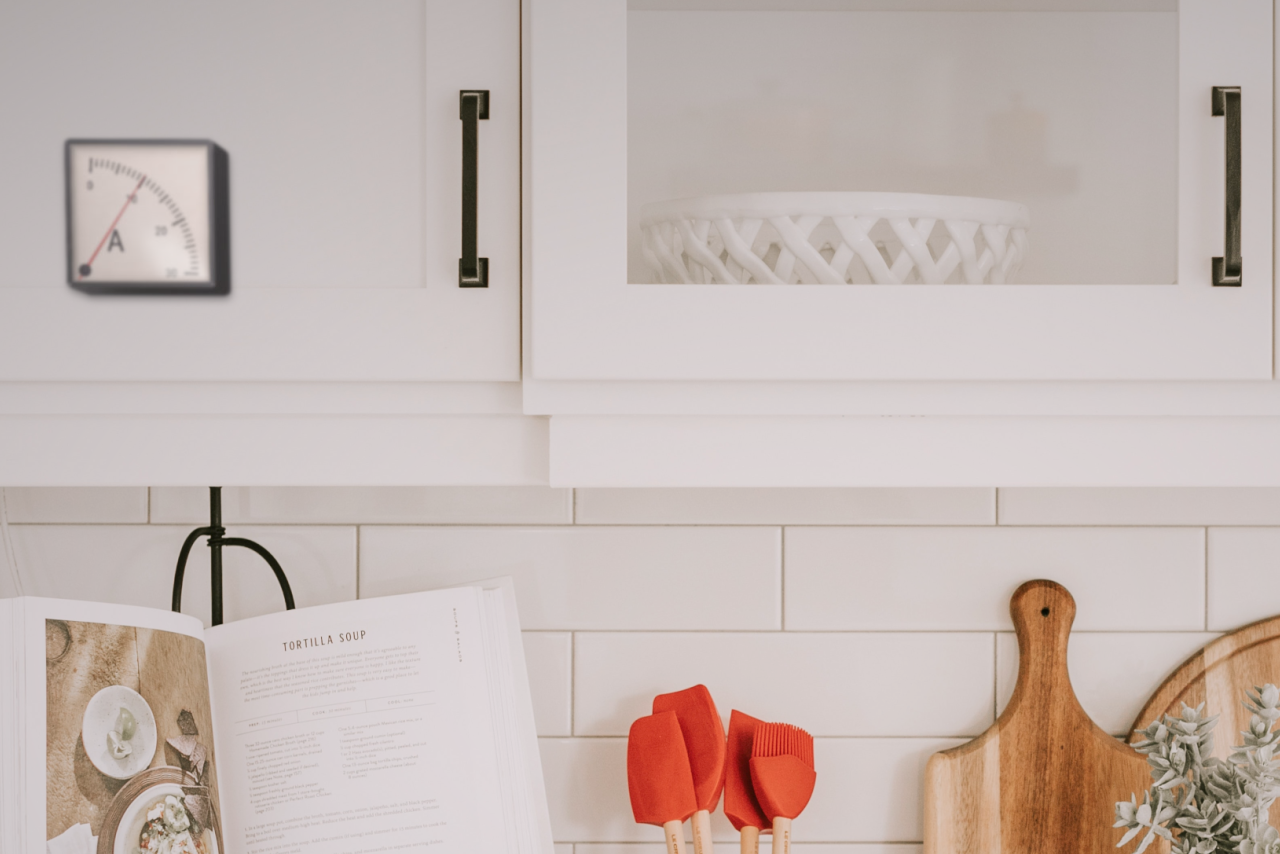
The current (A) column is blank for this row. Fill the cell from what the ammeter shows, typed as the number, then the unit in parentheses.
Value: 10 (A)
